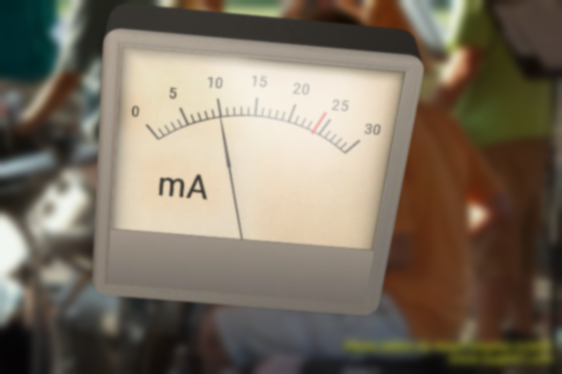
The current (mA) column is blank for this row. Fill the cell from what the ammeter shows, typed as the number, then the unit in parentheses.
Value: 10 (mA)
